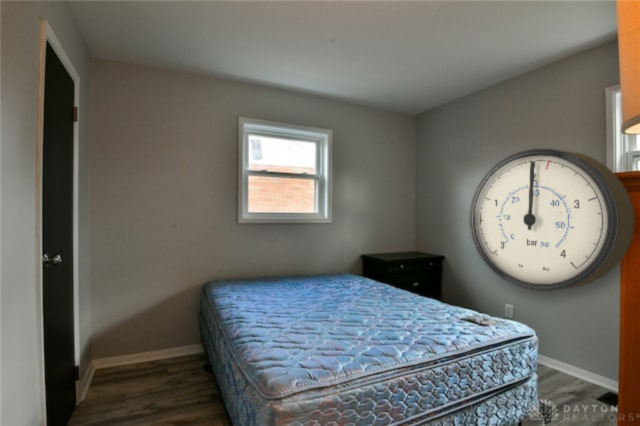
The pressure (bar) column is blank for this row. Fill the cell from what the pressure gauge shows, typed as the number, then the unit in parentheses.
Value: 2 (bar)
